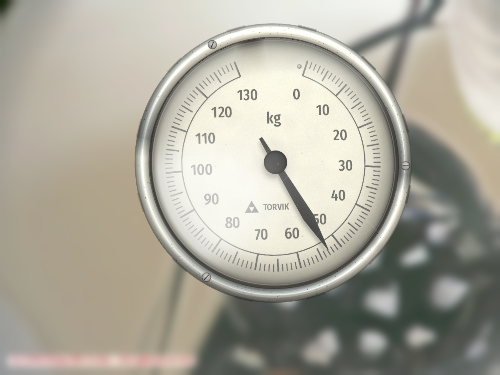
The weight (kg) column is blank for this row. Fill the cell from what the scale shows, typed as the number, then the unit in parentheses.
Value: 53 (kg)
